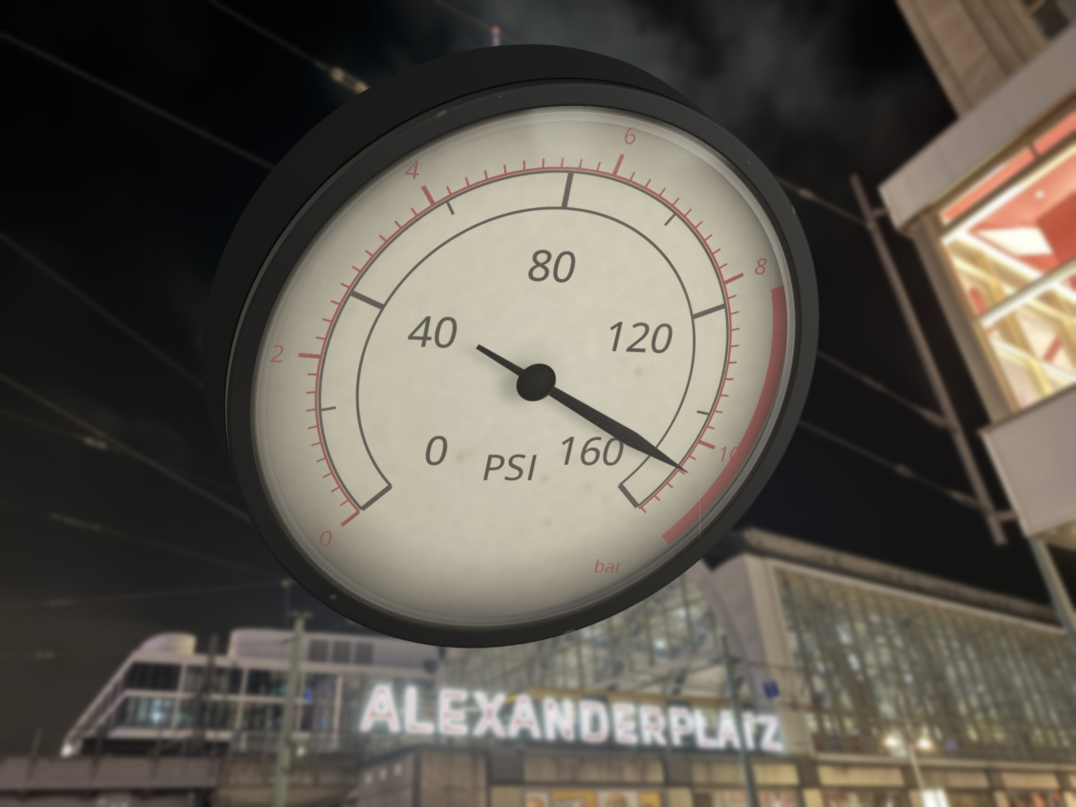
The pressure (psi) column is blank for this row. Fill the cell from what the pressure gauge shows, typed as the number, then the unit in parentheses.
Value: 150 (psi)
